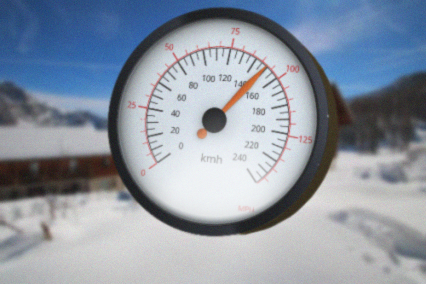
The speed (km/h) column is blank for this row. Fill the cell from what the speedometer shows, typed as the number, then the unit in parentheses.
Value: 150 (km/h)
